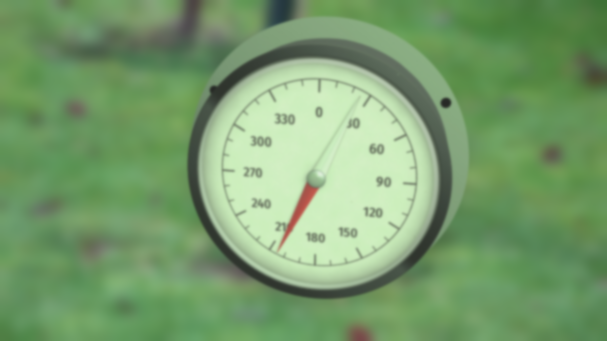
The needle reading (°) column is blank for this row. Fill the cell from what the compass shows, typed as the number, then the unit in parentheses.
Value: 205 (°)
